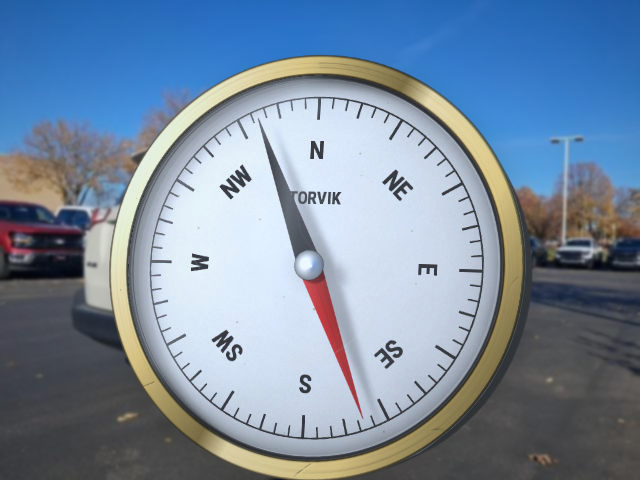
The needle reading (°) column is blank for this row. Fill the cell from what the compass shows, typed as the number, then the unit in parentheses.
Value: 157.5 (°)
